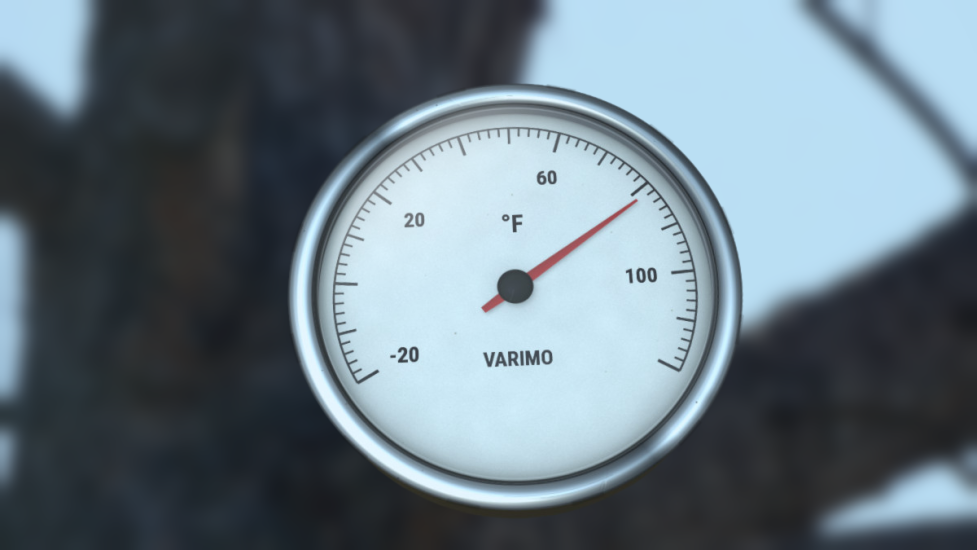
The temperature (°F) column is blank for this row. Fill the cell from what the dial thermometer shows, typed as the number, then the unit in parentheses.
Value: 82 (°F)
